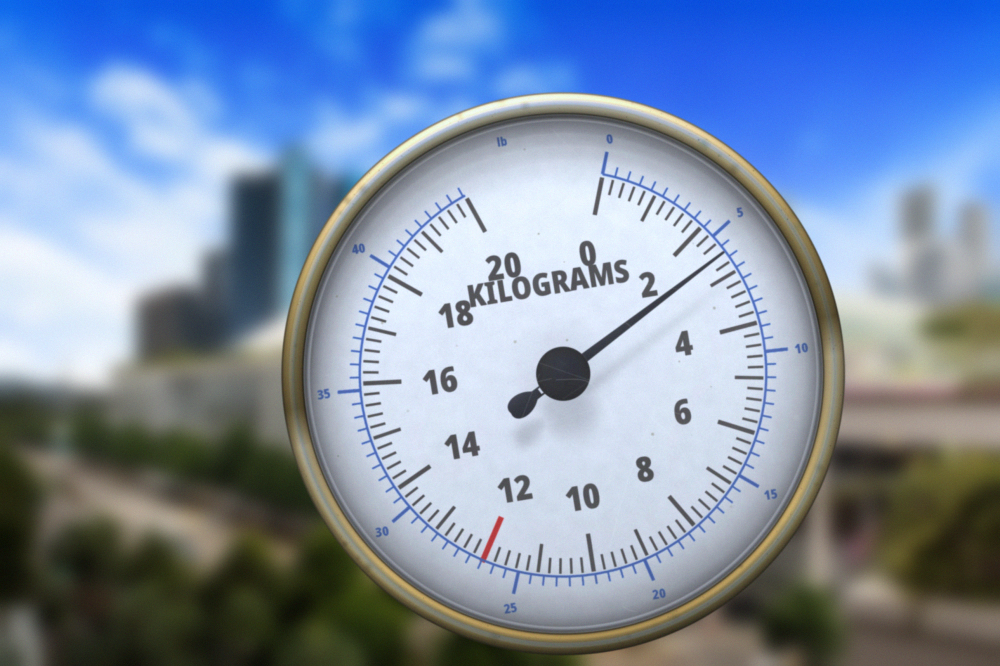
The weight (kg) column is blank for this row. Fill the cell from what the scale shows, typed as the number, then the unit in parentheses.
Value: 2.6 (kg)
